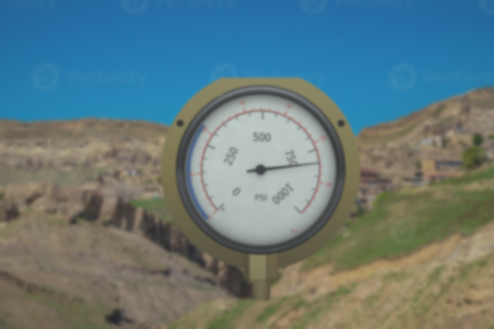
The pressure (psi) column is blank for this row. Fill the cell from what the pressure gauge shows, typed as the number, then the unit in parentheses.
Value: 800 (psi)
